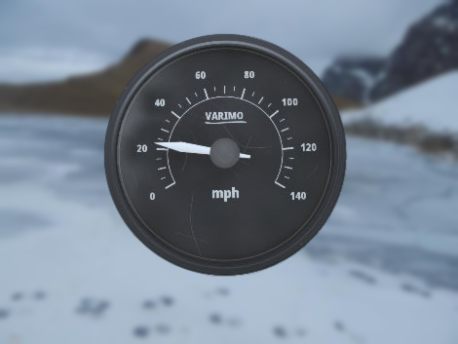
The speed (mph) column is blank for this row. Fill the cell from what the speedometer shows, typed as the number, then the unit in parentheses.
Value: 22.5 (mph)
